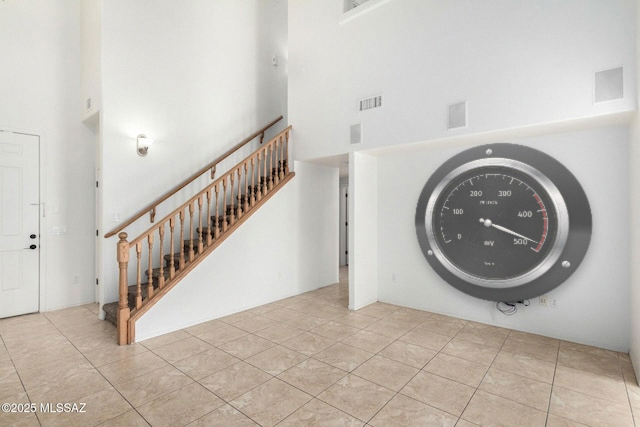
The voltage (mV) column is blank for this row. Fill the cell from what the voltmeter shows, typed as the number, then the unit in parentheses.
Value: 480 (mV)
